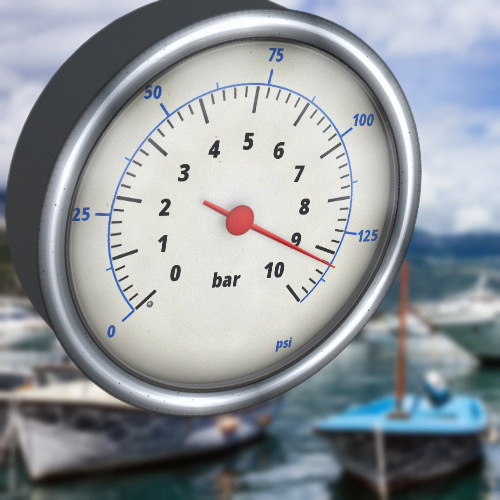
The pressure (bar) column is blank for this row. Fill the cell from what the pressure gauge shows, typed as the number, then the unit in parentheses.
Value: 9.2 (bar)
